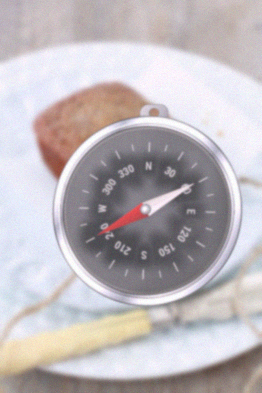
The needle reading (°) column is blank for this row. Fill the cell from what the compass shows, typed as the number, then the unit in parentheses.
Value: 240 (°)
